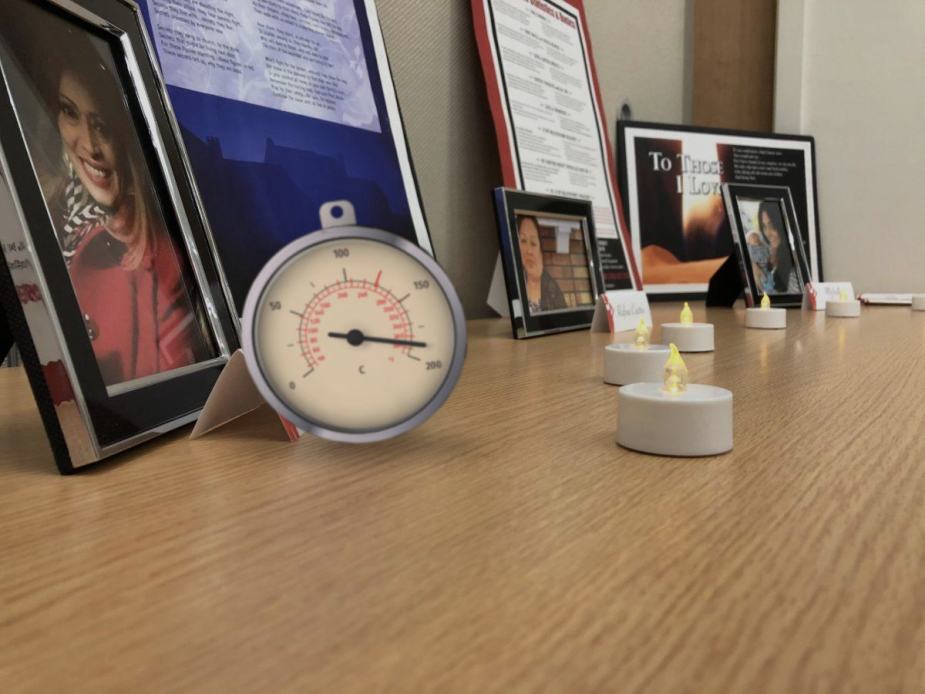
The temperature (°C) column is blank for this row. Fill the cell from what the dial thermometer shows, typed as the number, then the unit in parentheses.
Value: 187.5 (°C)
